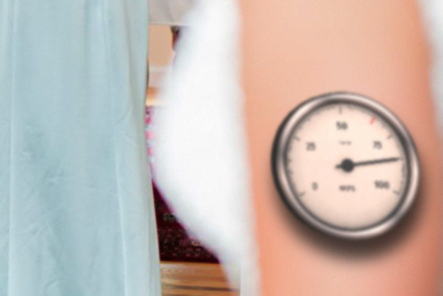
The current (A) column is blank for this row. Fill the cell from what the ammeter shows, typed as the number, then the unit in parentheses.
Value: 85 (A)
